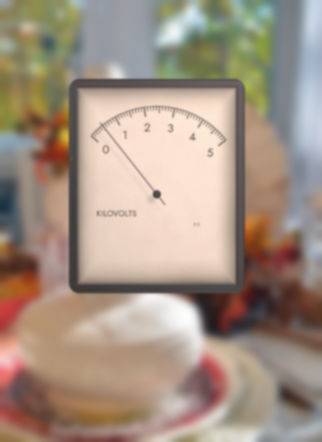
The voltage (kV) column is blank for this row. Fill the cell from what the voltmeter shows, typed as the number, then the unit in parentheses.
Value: 0.5 (kV)
